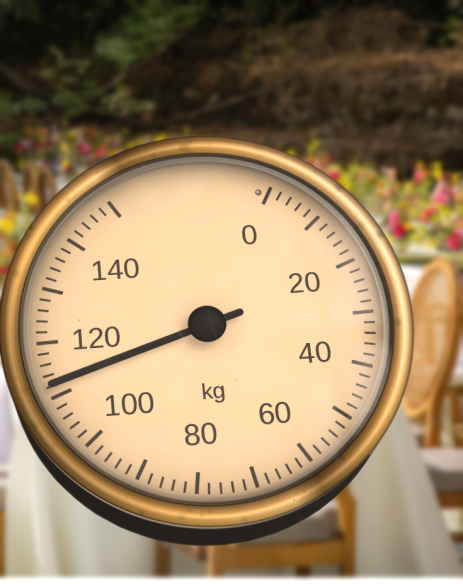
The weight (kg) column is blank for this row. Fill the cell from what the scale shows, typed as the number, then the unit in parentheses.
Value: 112 (kg)
